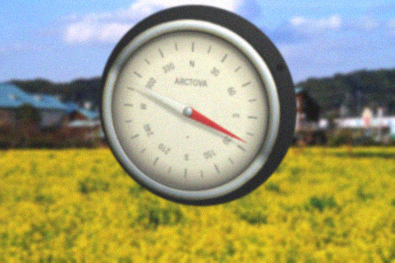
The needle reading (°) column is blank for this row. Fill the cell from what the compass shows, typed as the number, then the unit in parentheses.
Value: 112.5 (°)
